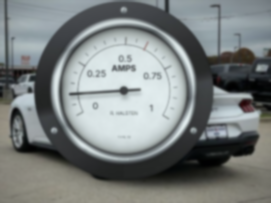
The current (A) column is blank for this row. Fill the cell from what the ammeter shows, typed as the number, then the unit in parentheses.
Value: 0.1 (A)
